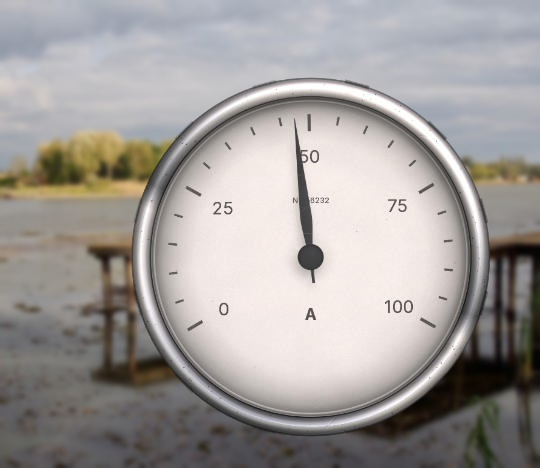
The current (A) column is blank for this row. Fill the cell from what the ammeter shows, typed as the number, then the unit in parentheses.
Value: 47.5 (A)
